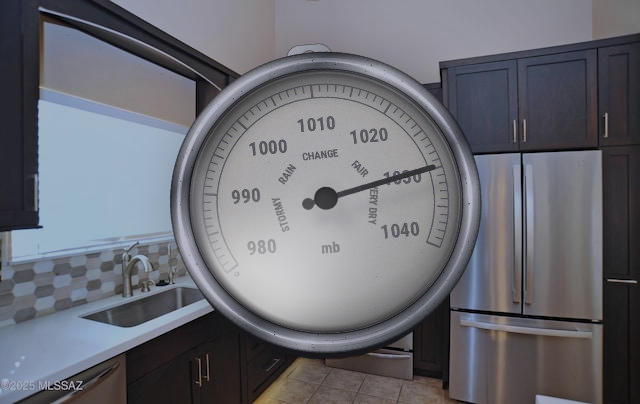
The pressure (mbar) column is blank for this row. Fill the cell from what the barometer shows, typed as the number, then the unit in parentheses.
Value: 1030 (mbar)
